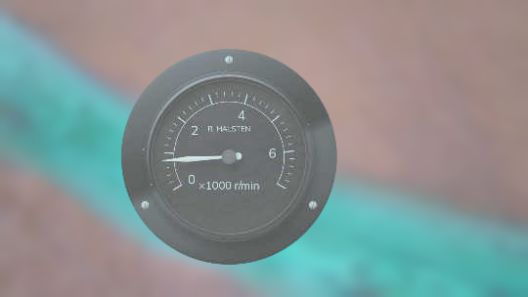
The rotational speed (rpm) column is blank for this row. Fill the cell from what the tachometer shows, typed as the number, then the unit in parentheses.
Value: 800 (rpm)
